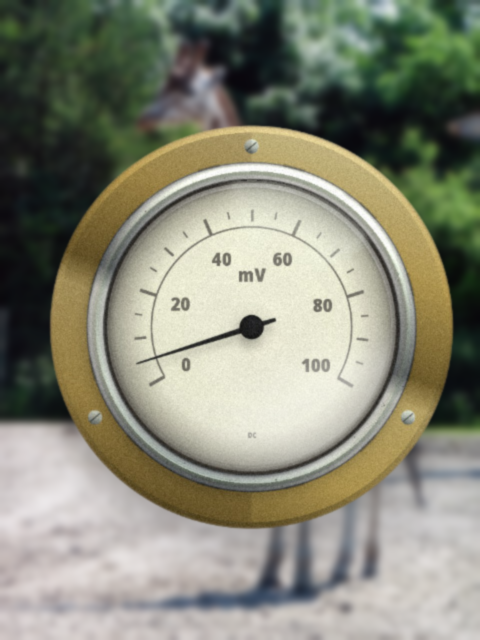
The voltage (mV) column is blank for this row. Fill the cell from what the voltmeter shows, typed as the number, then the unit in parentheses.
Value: 5 (mV)
